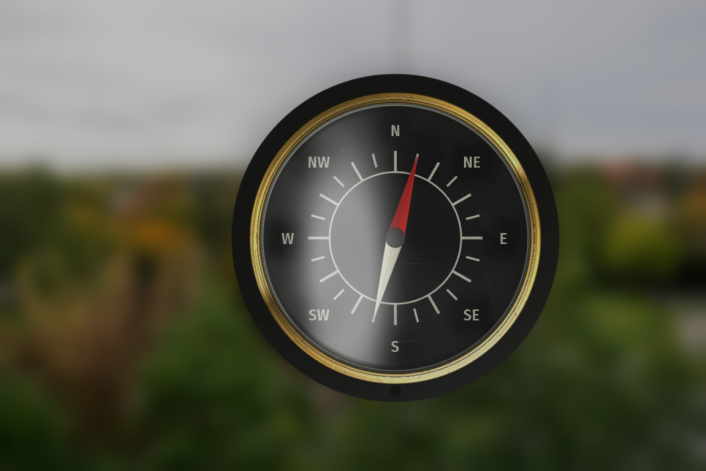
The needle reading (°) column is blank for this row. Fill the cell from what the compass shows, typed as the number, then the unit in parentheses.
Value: 15 (°)
